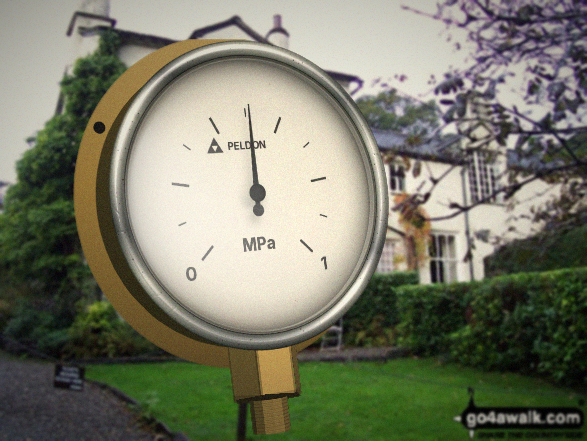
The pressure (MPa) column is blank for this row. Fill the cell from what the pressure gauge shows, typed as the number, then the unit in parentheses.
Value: 0.5 (MPa)
